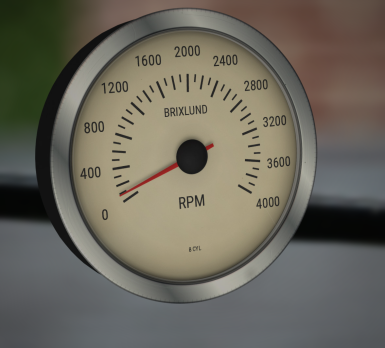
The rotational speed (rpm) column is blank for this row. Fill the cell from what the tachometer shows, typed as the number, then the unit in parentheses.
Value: 100 (rpm)
